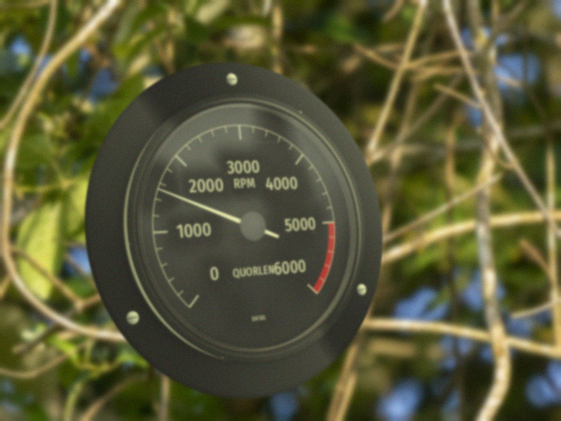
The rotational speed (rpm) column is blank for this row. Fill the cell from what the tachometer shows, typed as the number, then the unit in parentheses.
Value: 1500 (rpm)
